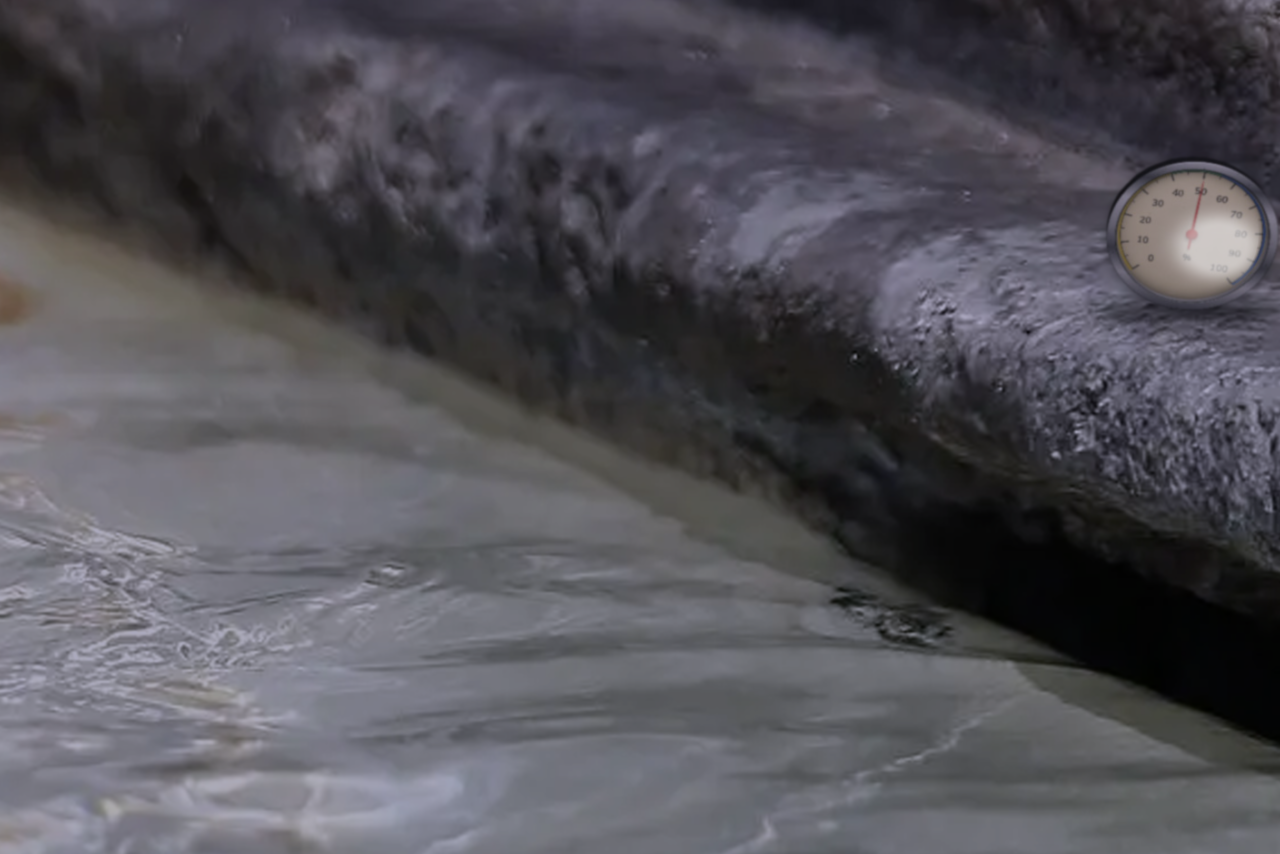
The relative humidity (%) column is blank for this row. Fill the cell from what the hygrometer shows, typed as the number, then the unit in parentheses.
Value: 50 (%)
